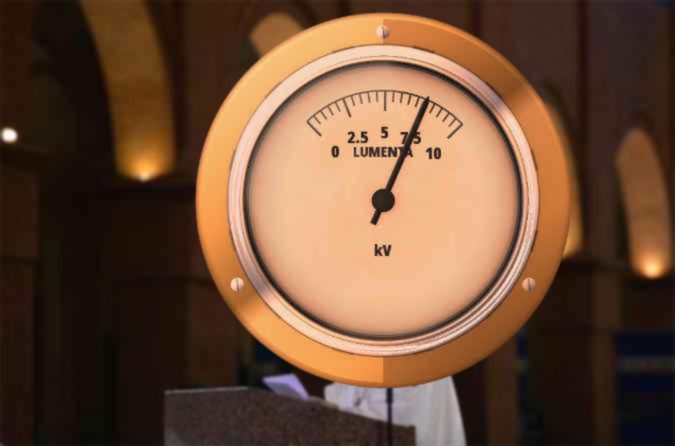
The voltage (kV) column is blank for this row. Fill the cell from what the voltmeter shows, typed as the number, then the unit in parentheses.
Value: 7.5 (kV)
